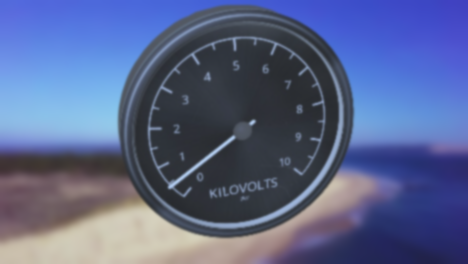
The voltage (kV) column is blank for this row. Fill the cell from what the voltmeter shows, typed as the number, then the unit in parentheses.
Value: 0.5 (kV)
